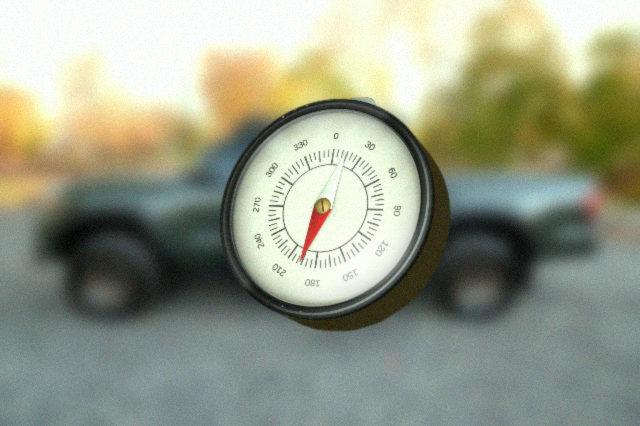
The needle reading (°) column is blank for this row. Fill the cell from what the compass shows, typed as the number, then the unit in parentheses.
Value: 195 (°)
